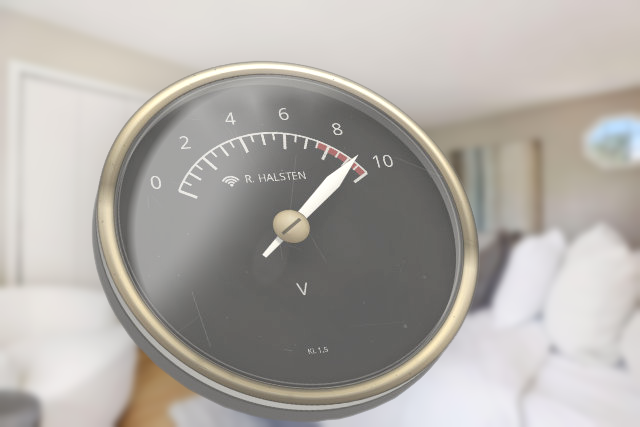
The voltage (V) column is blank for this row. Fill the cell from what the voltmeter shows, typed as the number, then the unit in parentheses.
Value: 9.25 (V)
